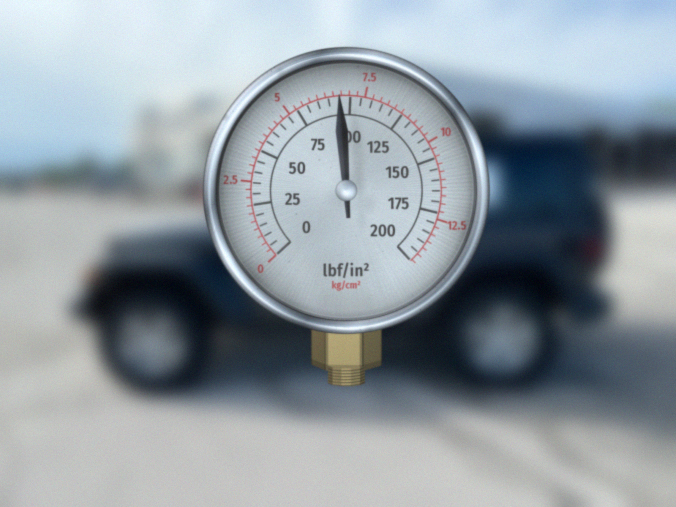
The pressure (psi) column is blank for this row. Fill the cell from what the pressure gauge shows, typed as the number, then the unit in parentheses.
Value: 95 (psi)
